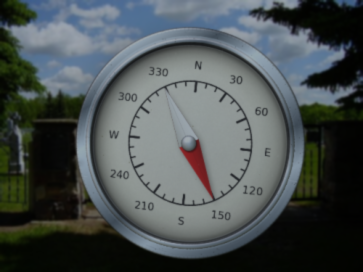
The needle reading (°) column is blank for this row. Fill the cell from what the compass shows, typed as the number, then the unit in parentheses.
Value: 150 (°)
